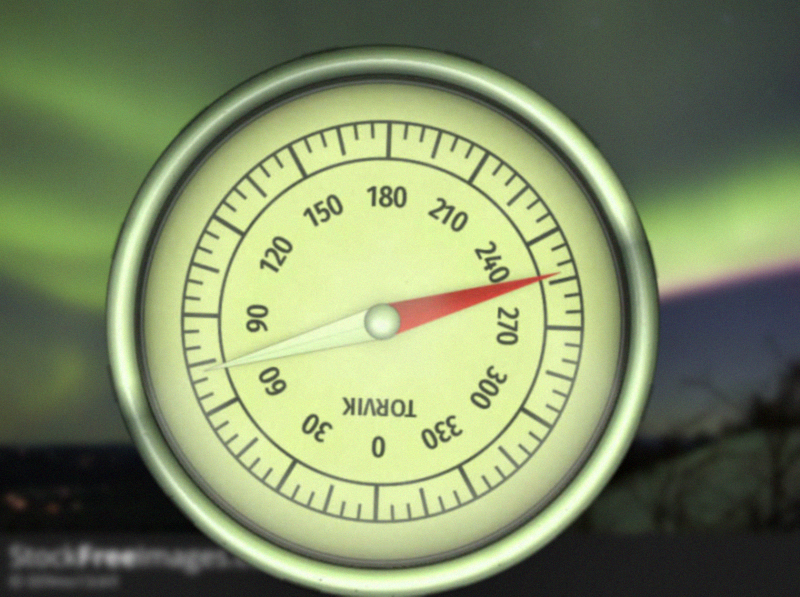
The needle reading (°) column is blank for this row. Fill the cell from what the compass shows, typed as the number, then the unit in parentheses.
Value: 252.5 (°)
